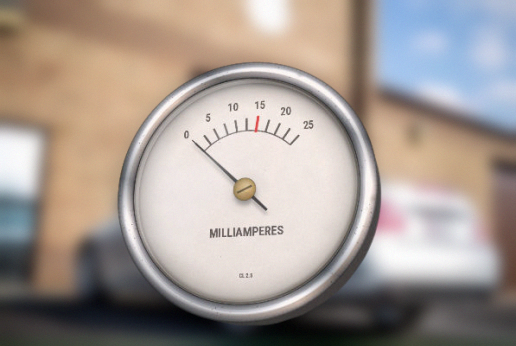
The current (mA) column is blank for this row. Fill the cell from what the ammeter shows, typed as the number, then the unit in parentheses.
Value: 0 (mA)
